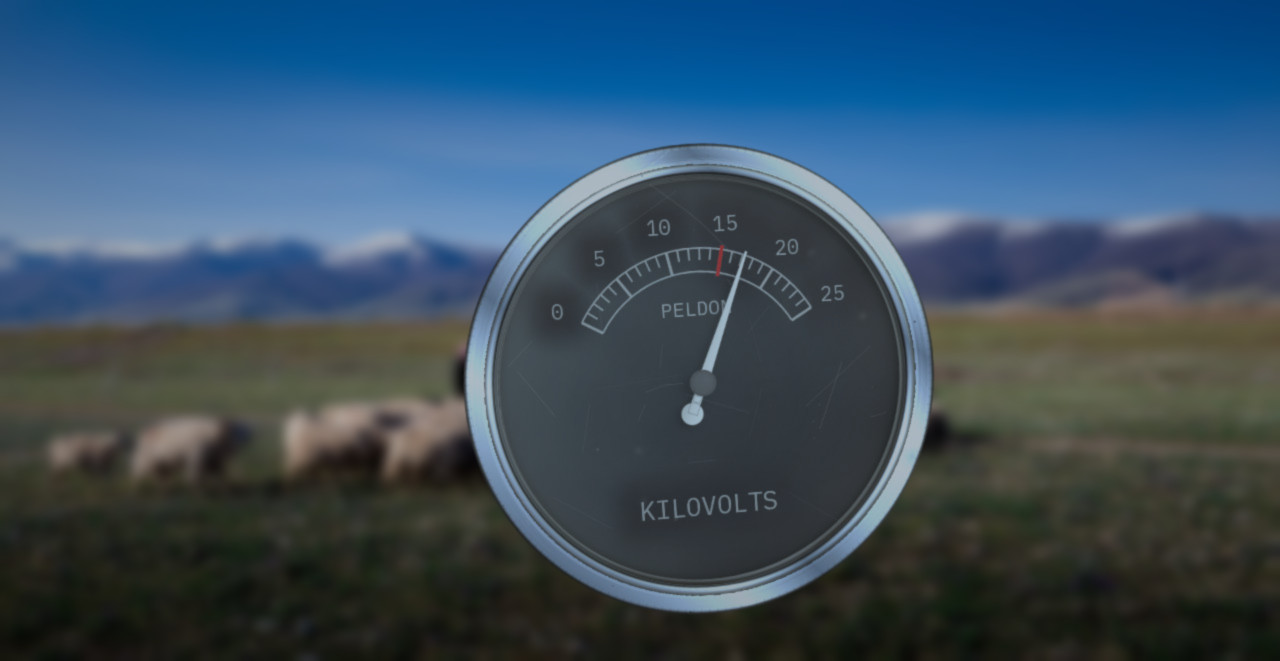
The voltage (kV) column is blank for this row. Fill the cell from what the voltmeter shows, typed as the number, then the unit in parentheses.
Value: 17 (kV)
